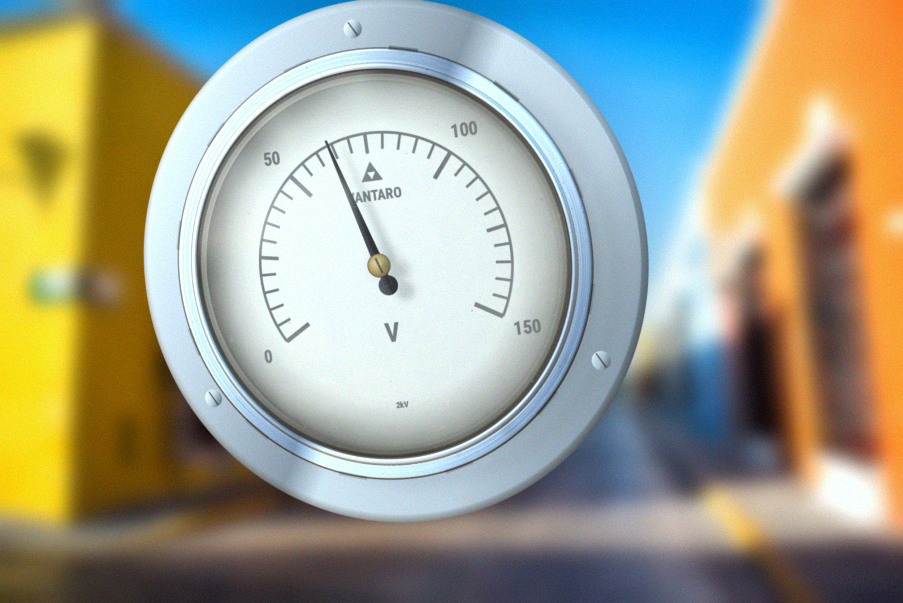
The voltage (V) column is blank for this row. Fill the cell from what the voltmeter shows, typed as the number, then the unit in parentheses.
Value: 65 (V)
